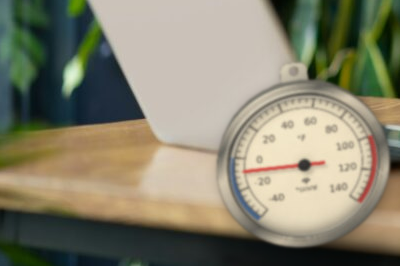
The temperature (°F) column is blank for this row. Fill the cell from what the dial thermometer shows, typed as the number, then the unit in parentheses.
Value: -8 (°F)
